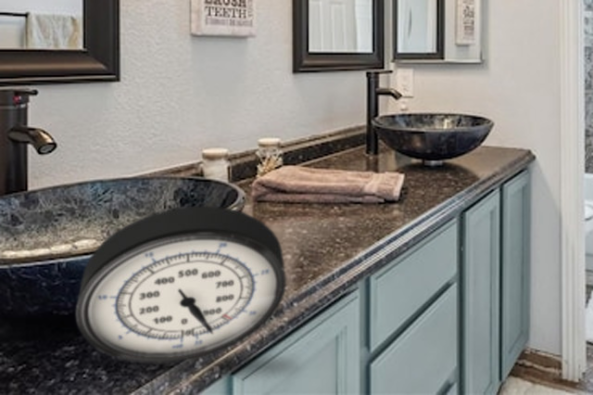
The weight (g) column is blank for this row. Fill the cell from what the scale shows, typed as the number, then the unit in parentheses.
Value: 950 (g)
